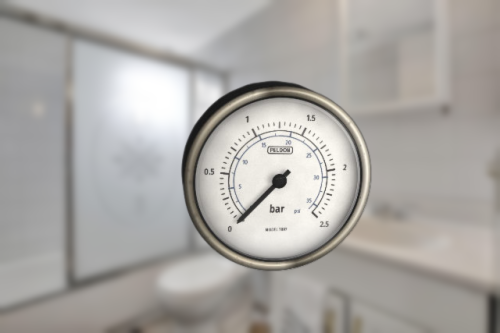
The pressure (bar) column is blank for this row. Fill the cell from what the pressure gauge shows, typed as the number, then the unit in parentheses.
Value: 0 (bar)
